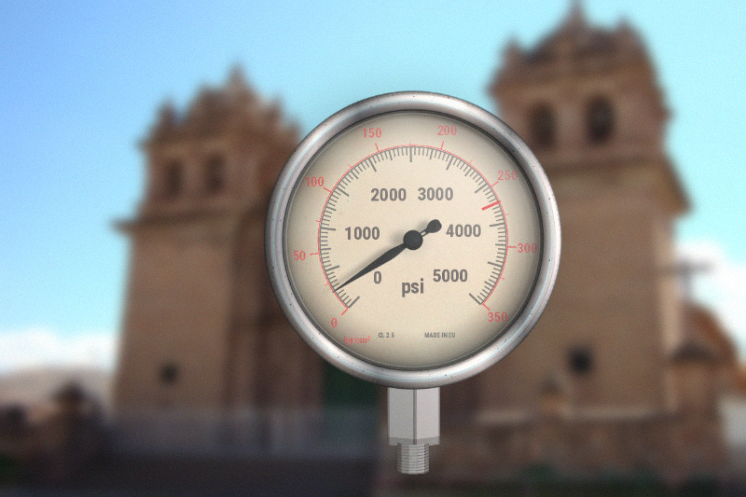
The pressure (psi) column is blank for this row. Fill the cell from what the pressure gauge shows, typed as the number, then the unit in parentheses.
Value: 250 (psi)
